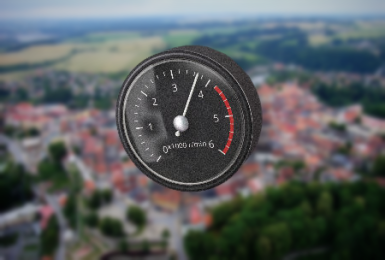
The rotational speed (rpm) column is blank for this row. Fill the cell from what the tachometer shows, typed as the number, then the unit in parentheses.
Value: 3700 (rpm)
